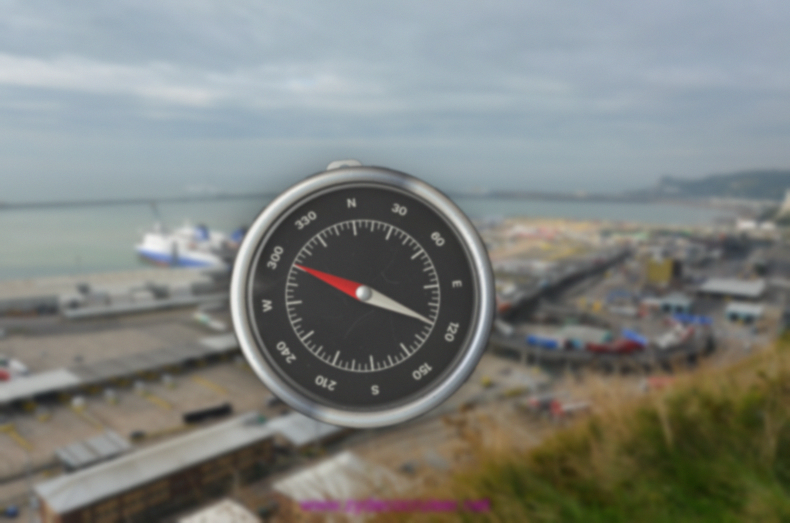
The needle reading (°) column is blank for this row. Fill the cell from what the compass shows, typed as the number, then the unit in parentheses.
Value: 300 (°)
